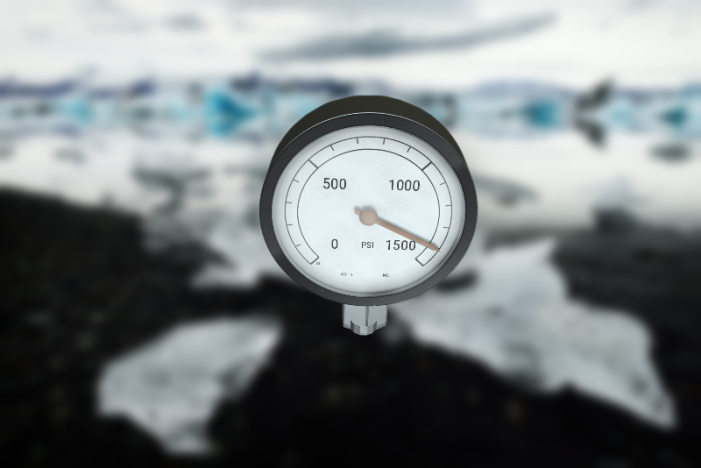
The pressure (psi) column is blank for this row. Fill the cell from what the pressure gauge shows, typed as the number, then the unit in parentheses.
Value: 1400 (psi)
